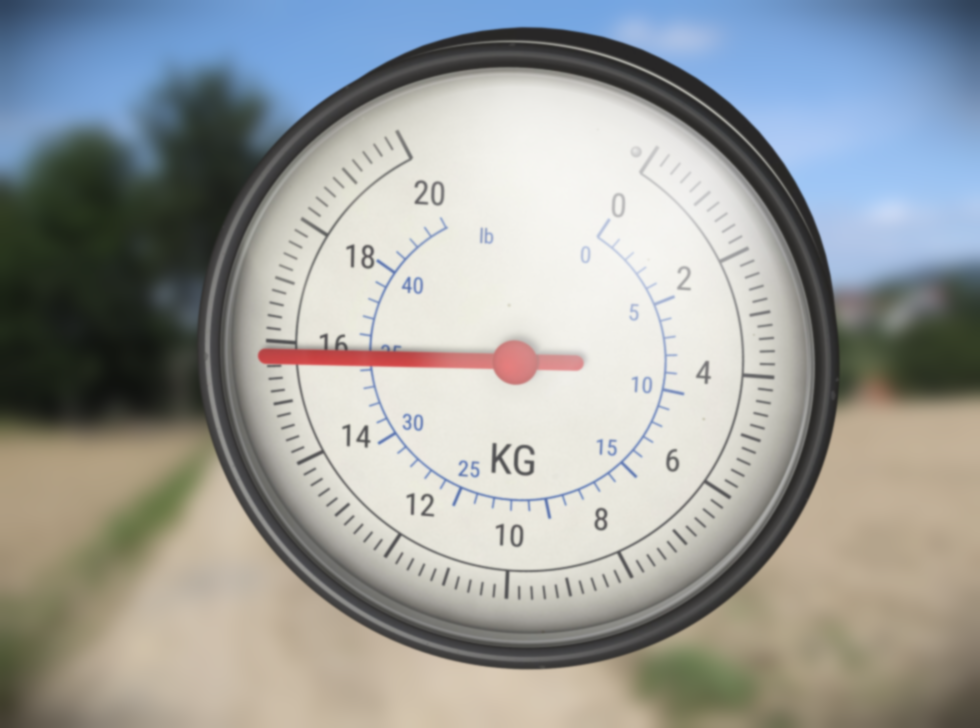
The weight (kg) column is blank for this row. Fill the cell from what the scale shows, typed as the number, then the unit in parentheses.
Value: 15.8 (kg)
